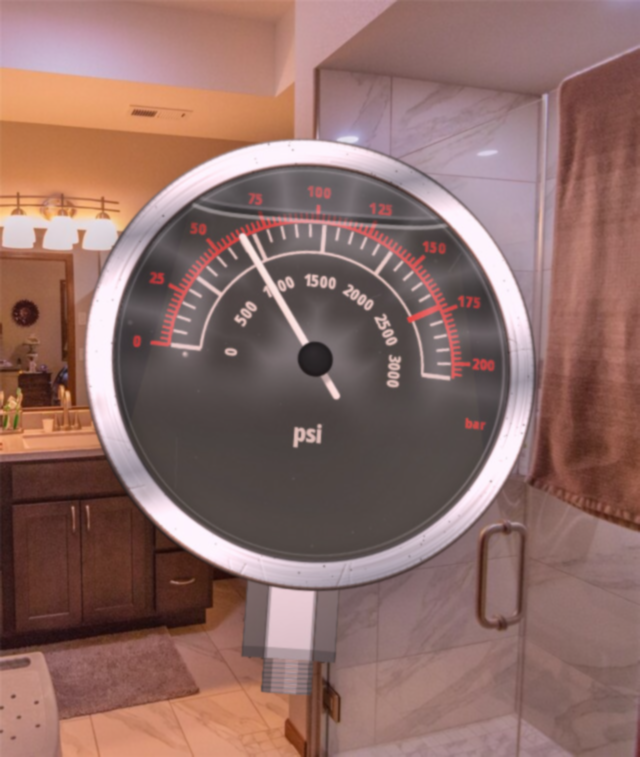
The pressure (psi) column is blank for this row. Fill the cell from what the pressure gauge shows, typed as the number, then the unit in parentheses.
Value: 900 (psi)
